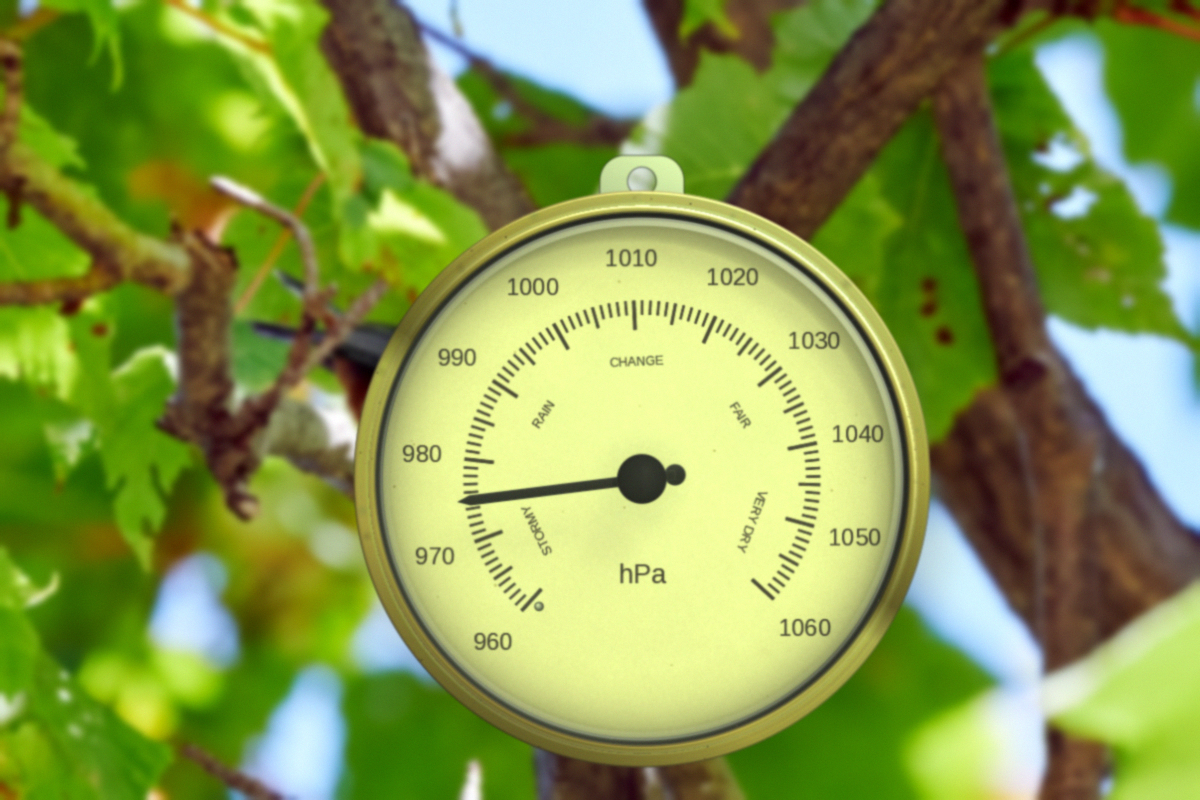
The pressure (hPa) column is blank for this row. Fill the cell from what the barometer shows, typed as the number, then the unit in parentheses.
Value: 975 (hPa)
